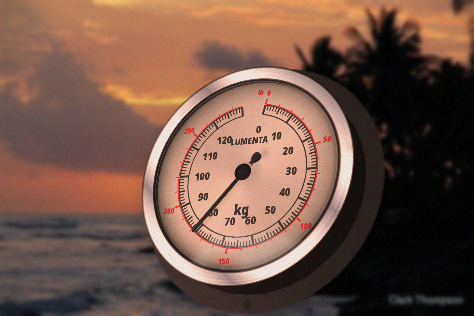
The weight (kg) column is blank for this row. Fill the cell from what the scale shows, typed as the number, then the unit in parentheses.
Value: 80 (kg)
